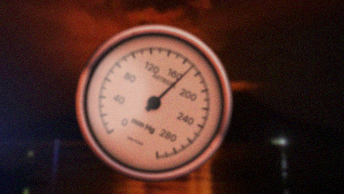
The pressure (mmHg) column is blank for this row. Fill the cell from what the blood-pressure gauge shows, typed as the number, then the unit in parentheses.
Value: 170 (mmHg)
